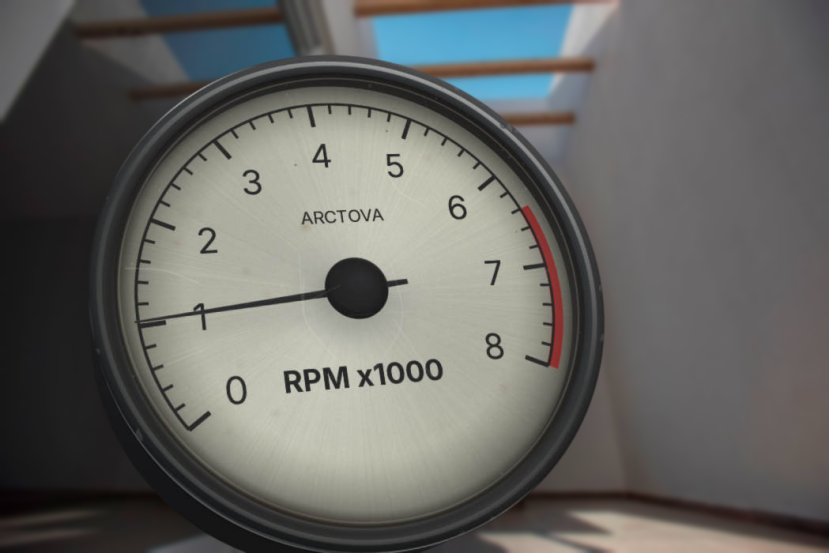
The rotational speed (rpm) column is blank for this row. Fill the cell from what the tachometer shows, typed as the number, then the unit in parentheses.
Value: 1000 (rpm)
